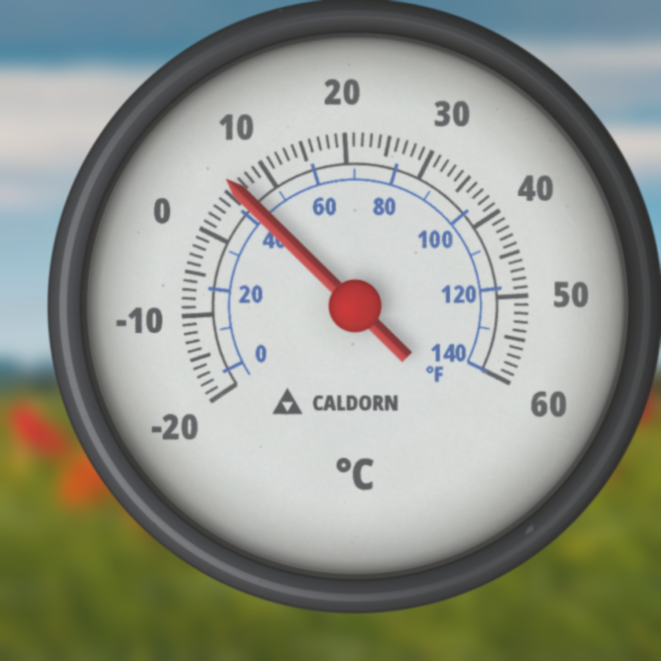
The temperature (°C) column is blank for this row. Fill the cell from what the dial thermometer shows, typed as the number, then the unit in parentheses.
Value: 6 (°C)
